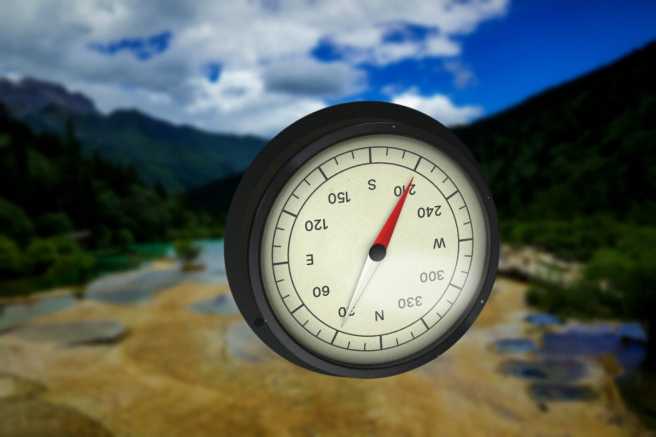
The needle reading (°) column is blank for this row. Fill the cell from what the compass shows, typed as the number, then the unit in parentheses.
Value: 210 (°)
